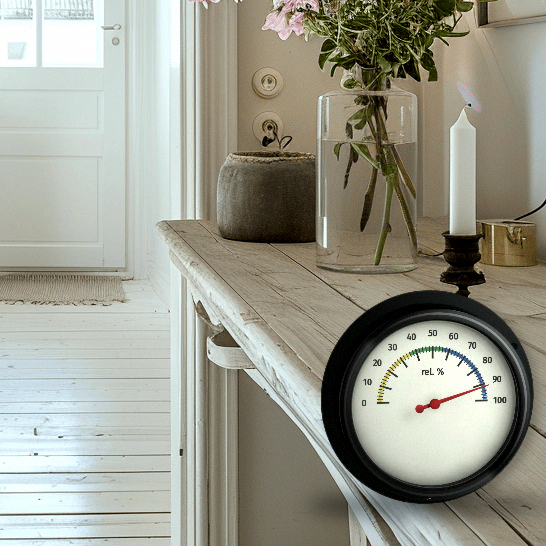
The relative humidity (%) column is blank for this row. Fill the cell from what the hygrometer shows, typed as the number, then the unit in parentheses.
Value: 90 (%)
